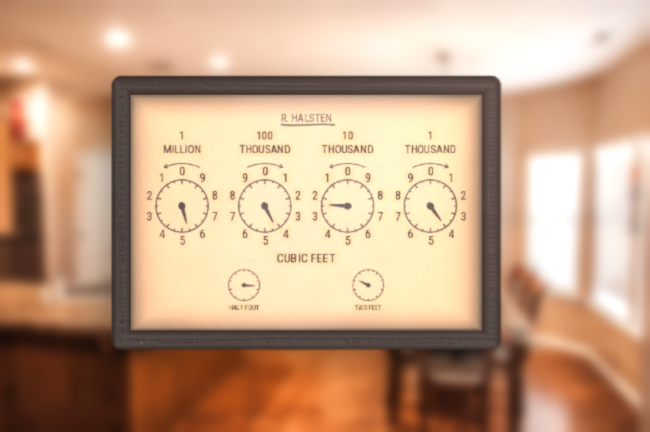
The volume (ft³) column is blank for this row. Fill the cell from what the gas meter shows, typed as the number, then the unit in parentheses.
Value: 542400 (ft³)
